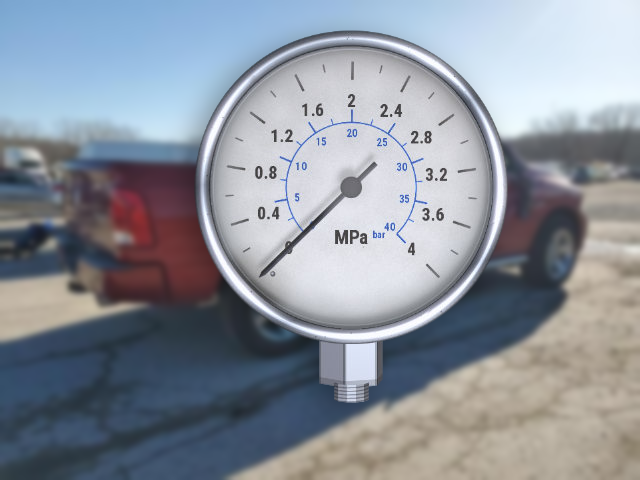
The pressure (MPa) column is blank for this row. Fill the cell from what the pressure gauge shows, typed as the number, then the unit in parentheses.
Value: 0 (MPa)
